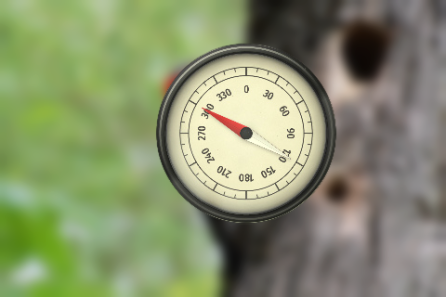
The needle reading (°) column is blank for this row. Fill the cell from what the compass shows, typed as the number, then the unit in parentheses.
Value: 300 (°)
